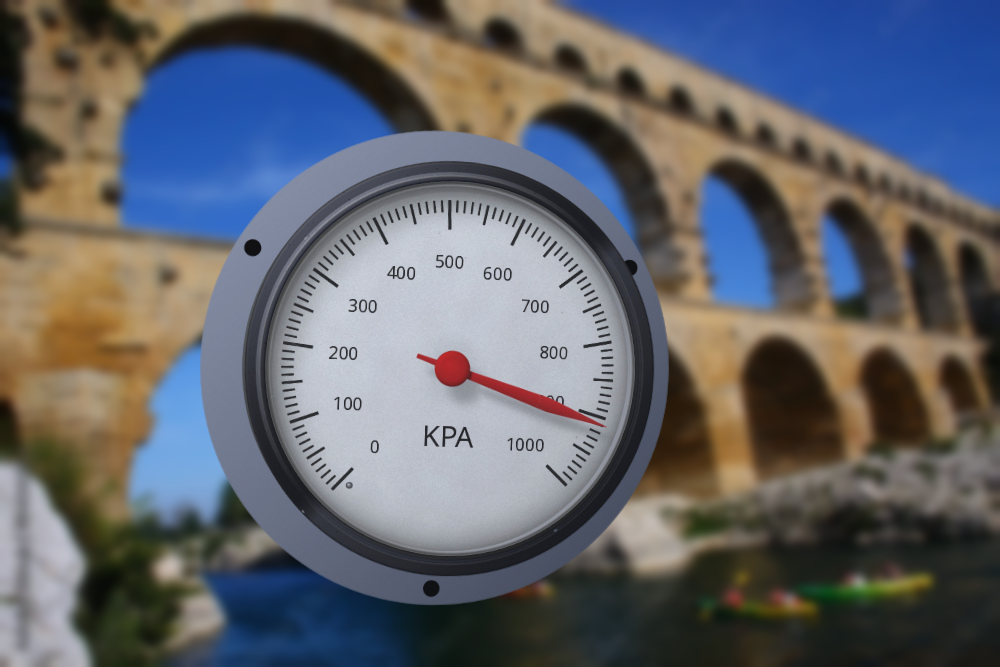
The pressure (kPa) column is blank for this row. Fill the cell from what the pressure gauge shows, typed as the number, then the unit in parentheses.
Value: 910 (kPa)
